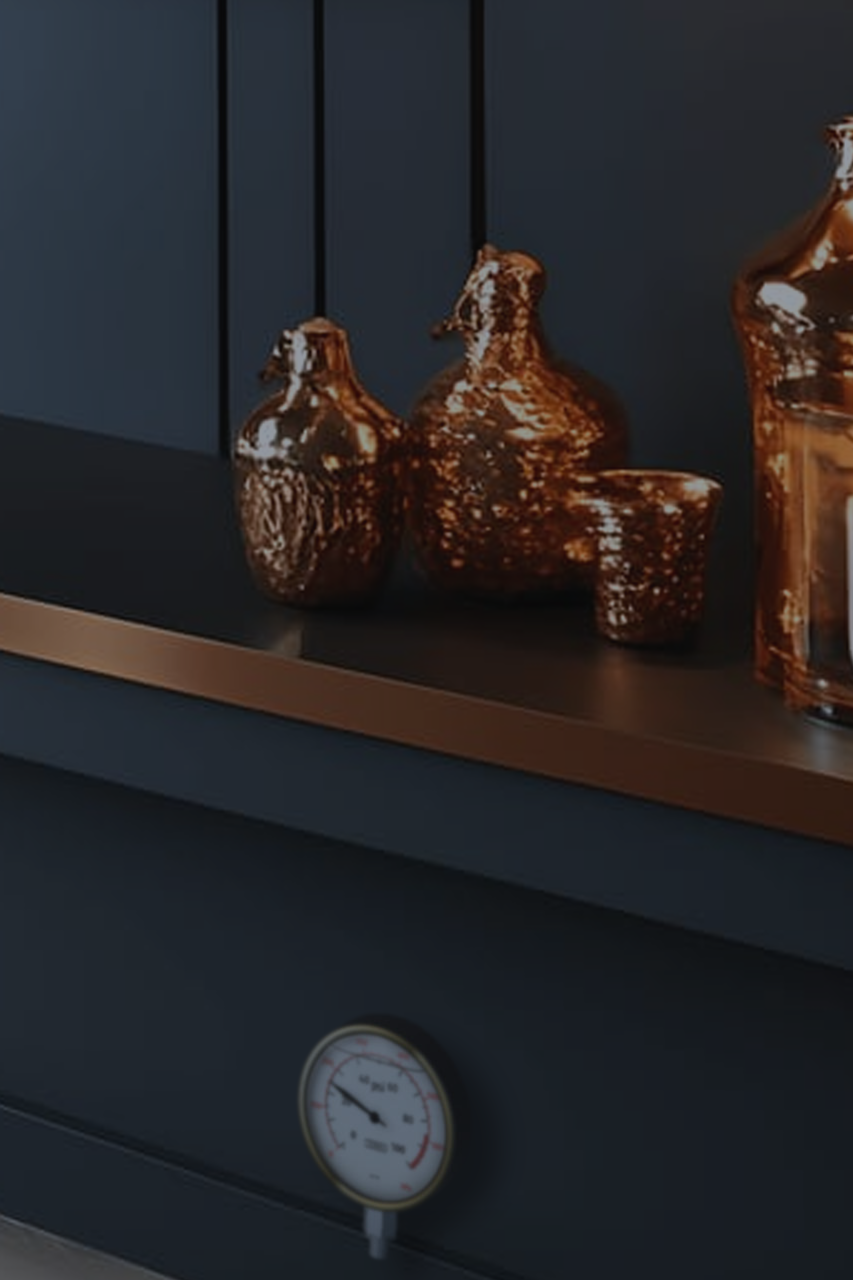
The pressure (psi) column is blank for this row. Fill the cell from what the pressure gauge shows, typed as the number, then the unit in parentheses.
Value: 25 (psi)
